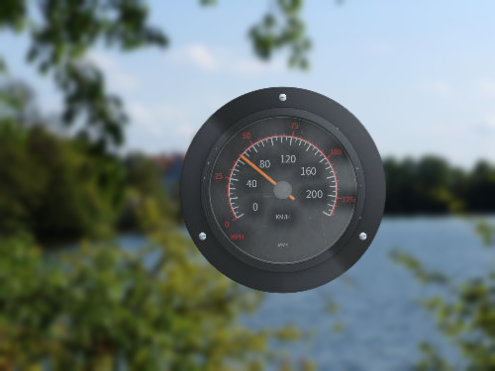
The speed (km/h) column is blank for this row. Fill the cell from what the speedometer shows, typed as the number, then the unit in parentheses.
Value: 65 (km/h)
